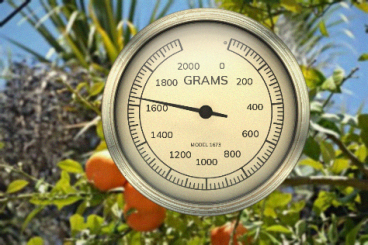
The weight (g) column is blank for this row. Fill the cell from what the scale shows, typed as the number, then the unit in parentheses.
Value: 1640 (g)
